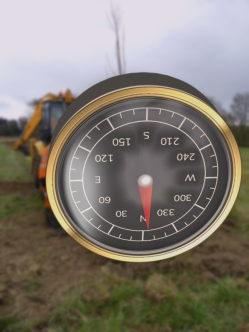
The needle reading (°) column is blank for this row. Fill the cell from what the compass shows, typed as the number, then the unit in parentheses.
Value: 355 (°)
